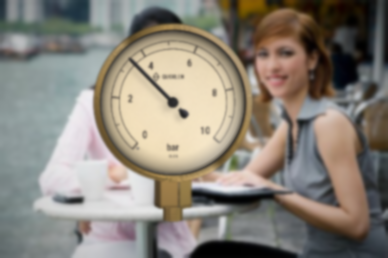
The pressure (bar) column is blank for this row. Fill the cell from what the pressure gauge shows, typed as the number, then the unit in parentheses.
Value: 3.5 (bar)
